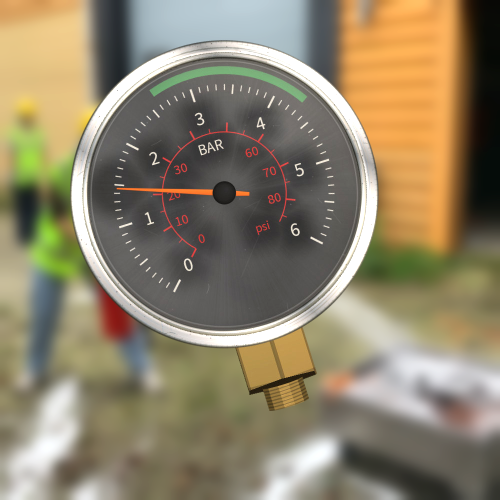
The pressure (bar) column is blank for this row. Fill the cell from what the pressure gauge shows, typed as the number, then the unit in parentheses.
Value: 1.45 (bar)
